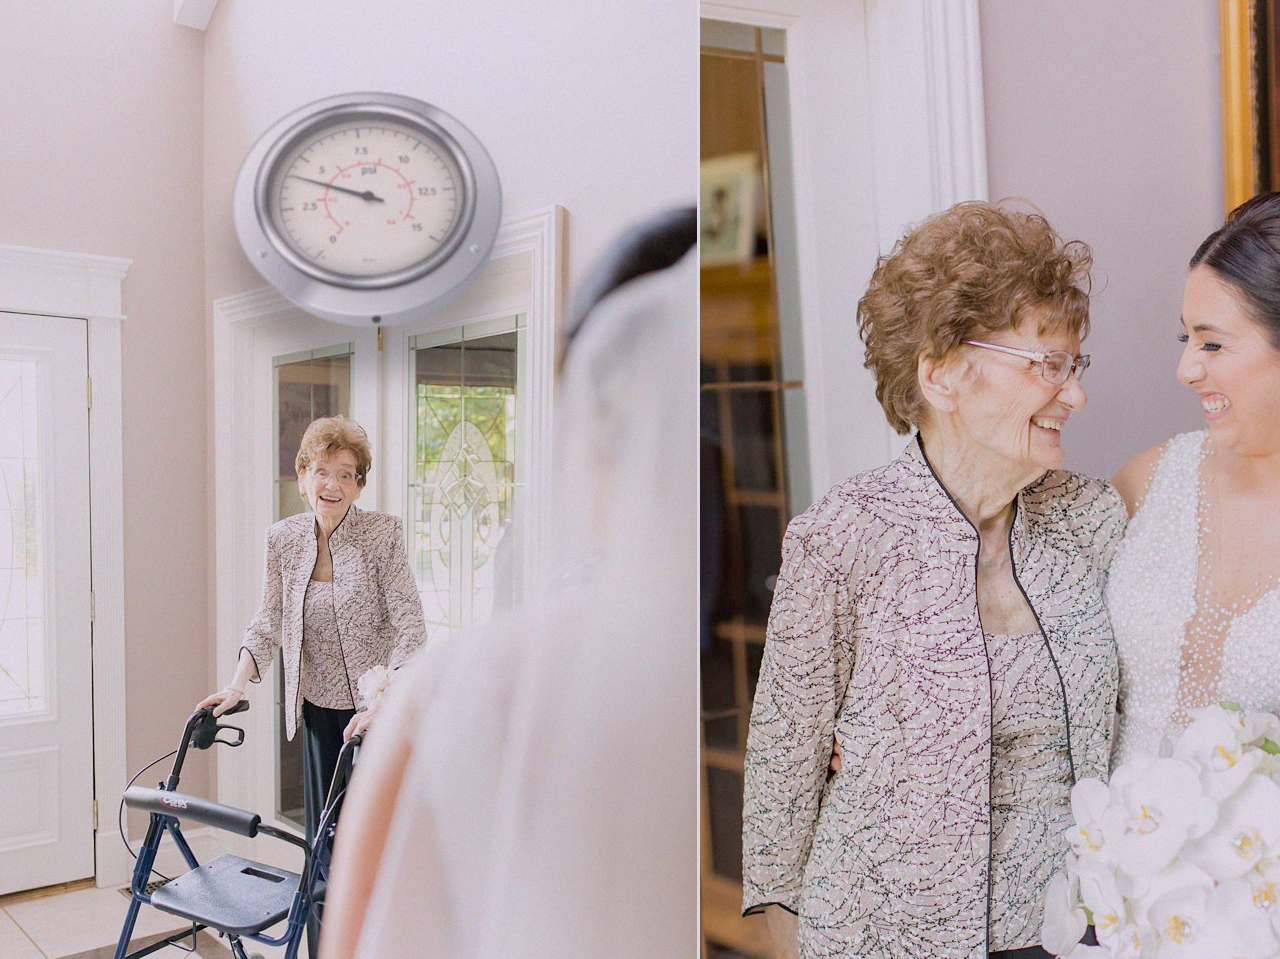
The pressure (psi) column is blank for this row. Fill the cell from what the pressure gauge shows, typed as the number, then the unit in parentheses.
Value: 4 (psi)
